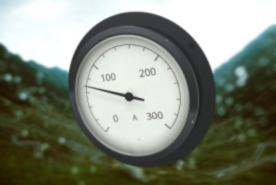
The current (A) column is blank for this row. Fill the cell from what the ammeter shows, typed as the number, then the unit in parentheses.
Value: 70 (A)
